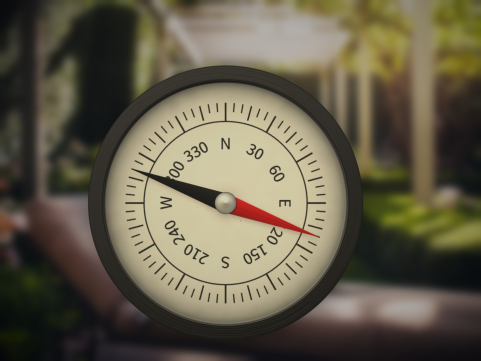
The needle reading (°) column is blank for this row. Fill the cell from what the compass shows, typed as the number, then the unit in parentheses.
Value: 110 (°)
